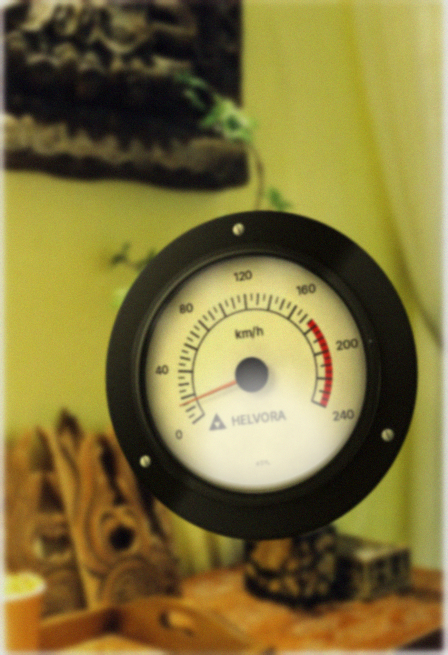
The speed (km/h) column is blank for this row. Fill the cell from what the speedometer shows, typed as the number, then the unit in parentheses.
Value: 15 (km/h)
